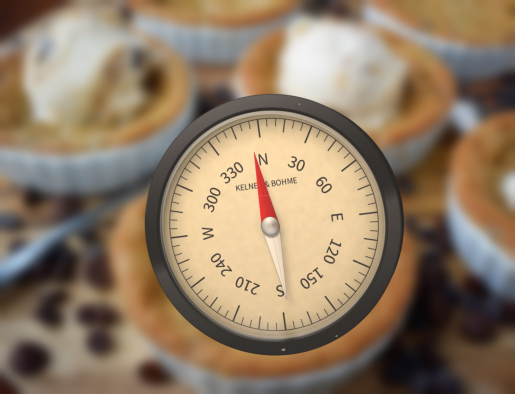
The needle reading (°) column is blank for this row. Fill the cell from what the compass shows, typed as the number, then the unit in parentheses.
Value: 355 (°)
